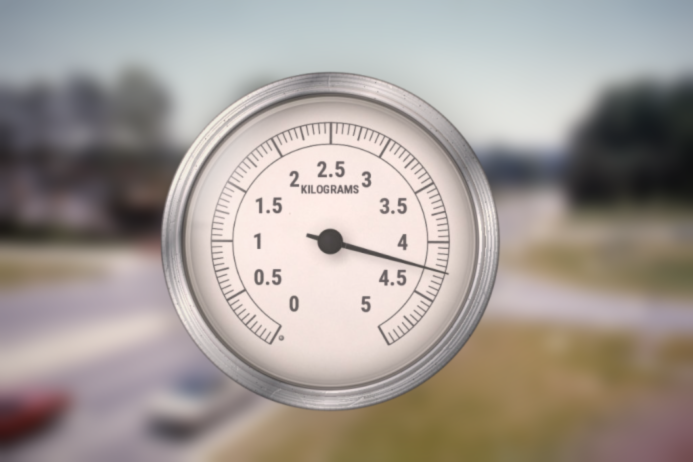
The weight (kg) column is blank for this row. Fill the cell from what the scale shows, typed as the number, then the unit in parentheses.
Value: 4.25 (kg)
